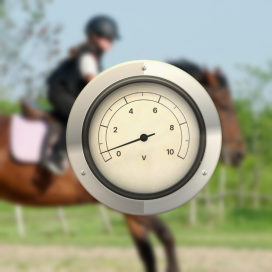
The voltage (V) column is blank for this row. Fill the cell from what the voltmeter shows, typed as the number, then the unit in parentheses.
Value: 0.5 (V)
